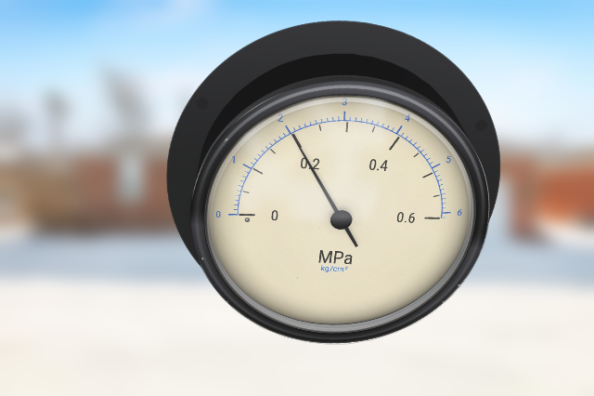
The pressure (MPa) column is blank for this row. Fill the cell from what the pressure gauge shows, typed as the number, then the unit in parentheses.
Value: 0.2 (MPa)
